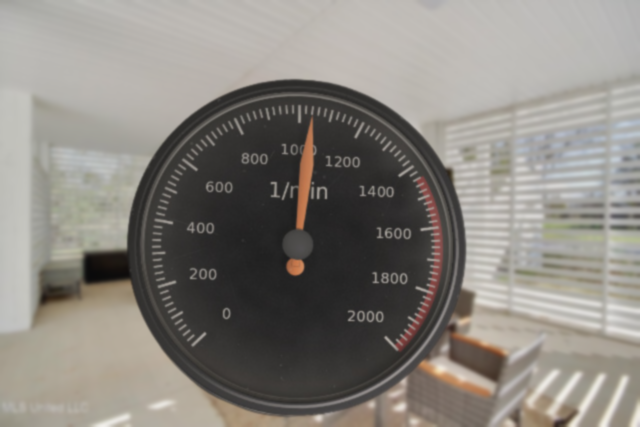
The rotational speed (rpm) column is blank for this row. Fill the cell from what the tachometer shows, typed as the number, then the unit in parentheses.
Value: 1040 (rpm)
